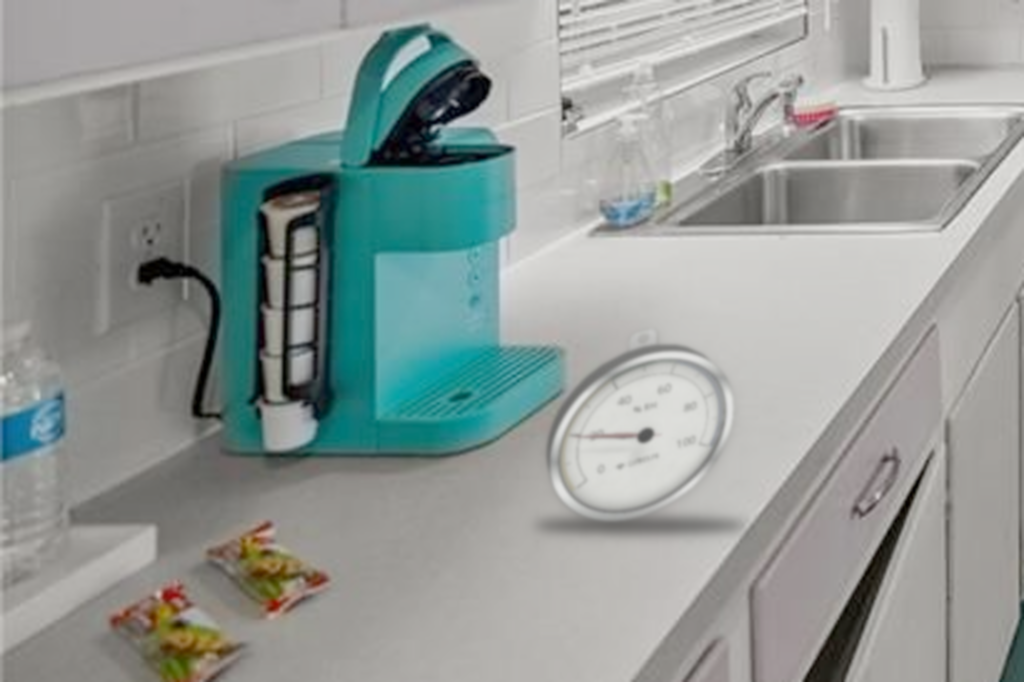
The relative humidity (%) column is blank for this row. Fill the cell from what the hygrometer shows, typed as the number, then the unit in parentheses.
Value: 20 (%)
